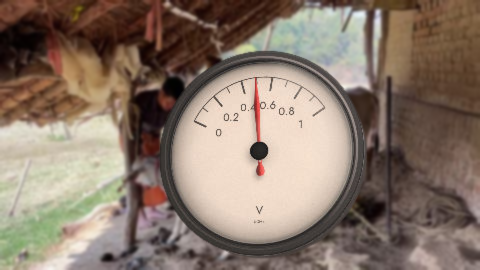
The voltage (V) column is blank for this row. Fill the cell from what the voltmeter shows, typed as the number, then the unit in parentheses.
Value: 0.5 (V)
